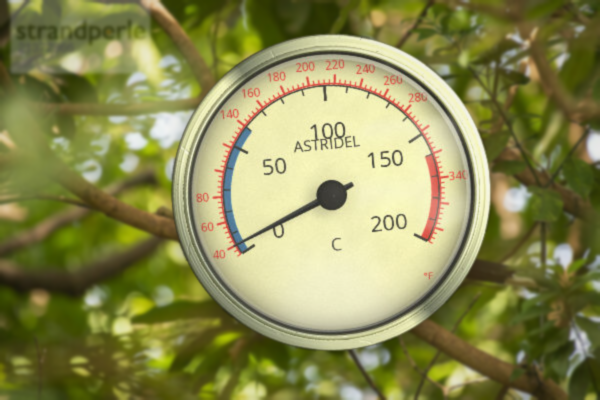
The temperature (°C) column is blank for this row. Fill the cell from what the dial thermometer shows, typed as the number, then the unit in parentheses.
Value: 5 (°C)
